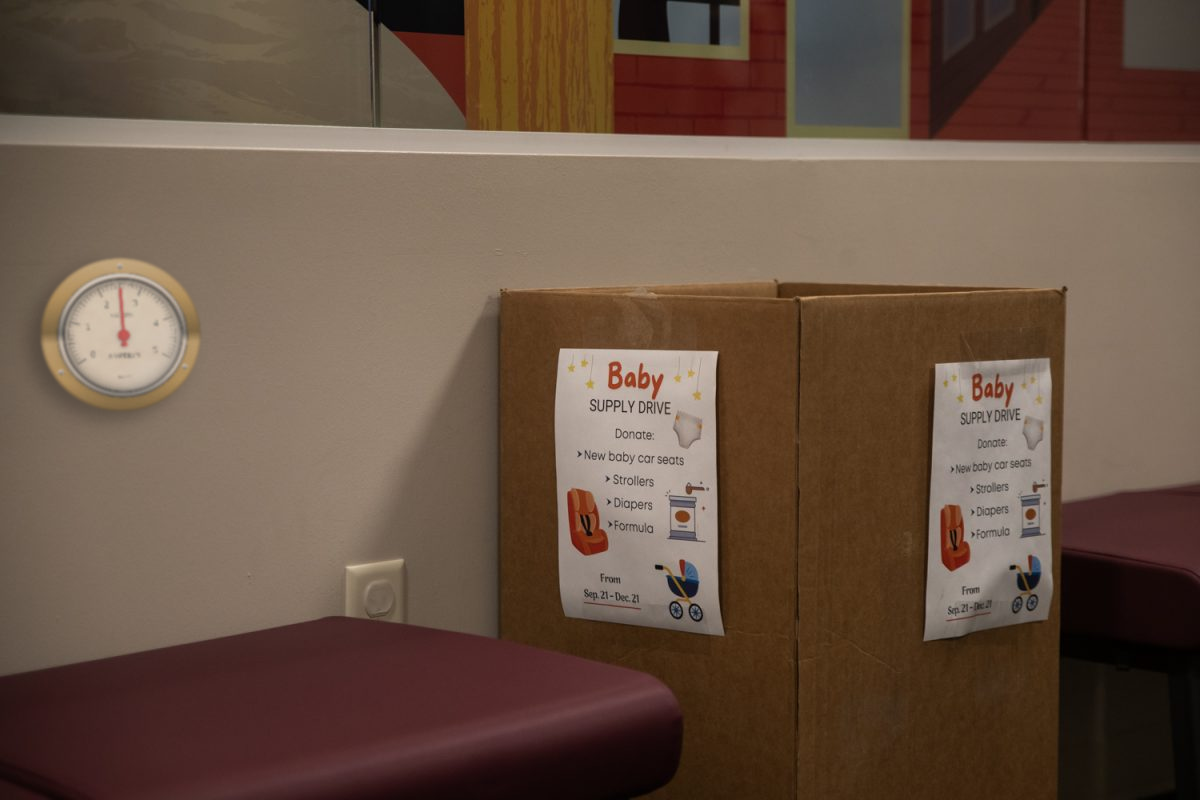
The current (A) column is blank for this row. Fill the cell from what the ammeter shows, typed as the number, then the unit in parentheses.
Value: 2.5 (A)
